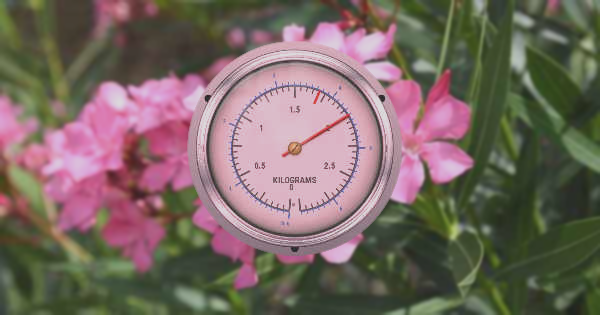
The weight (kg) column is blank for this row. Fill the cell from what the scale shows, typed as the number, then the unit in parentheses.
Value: 2 (kg)
